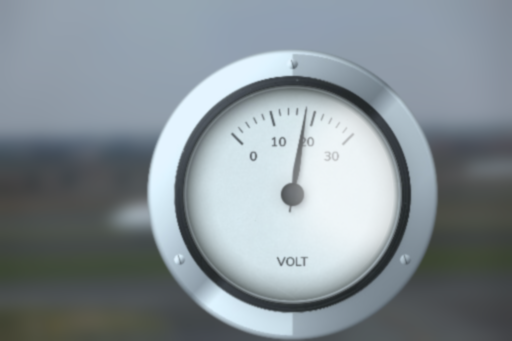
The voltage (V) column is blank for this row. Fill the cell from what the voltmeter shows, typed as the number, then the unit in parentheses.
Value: 18 (V)
